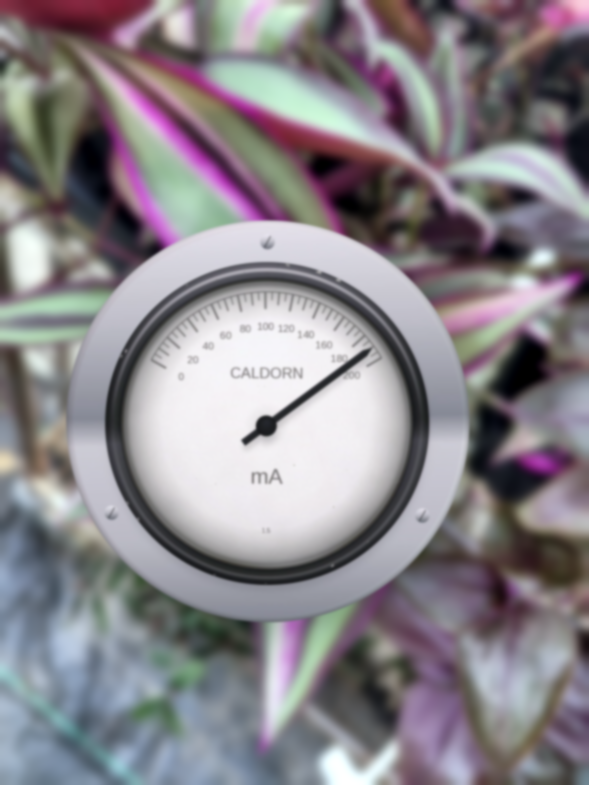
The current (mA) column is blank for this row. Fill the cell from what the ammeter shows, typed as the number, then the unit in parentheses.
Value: 190 (mA)
